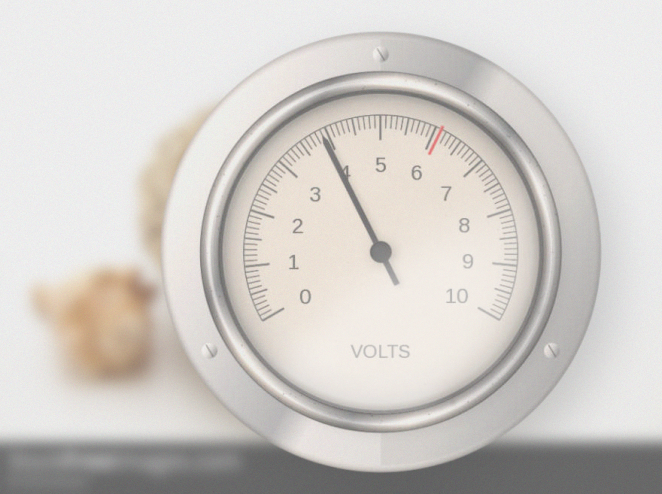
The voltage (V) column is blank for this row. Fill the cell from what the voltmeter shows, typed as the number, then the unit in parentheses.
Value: 3.9 (V)
